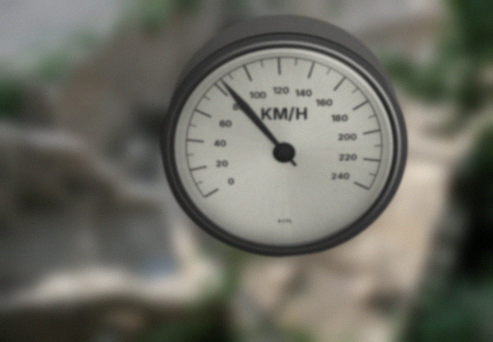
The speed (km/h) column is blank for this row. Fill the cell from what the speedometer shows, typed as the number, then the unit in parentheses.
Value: 85 (km/h)
